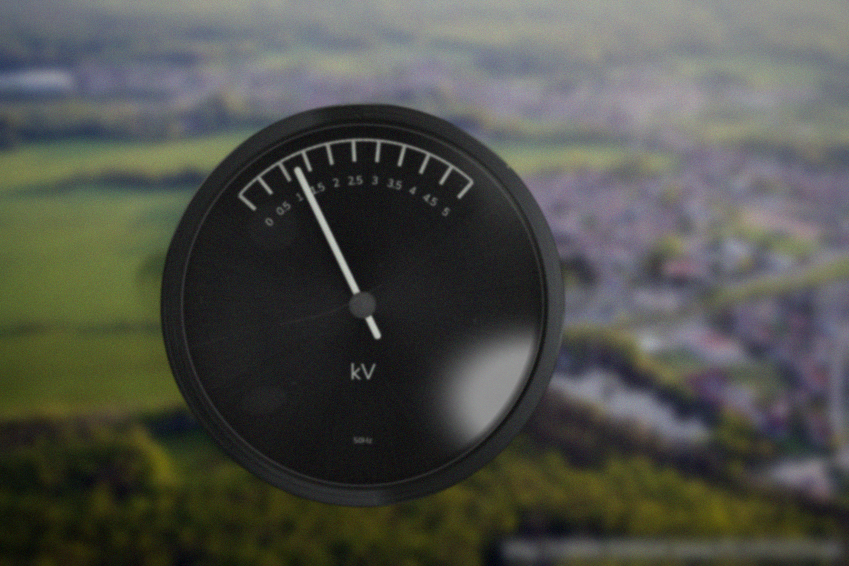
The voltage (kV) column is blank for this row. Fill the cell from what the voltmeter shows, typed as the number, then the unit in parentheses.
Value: 1.25 (kV)
